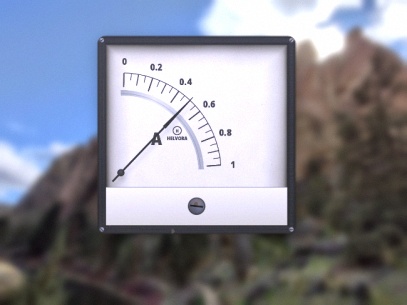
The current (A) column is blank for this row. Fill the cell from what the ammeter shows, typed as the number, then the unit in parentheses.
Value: 0.5 (A)
